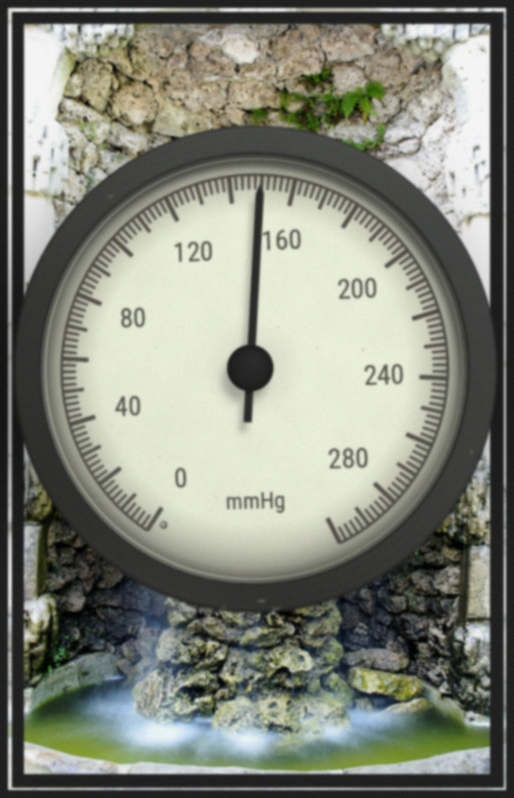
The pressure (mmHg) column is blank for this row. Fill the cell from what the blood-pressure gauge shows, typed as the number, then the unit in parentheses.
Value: 150 (mmHg)
